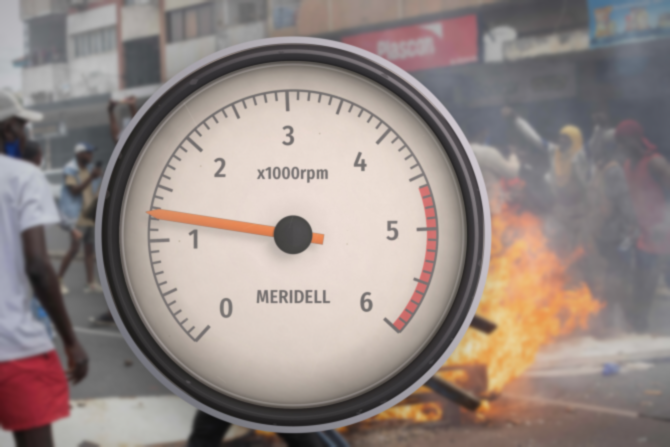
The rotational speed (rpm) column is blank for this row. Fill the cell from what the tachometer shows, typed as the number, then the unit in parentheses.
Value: 1250 (rpm)
